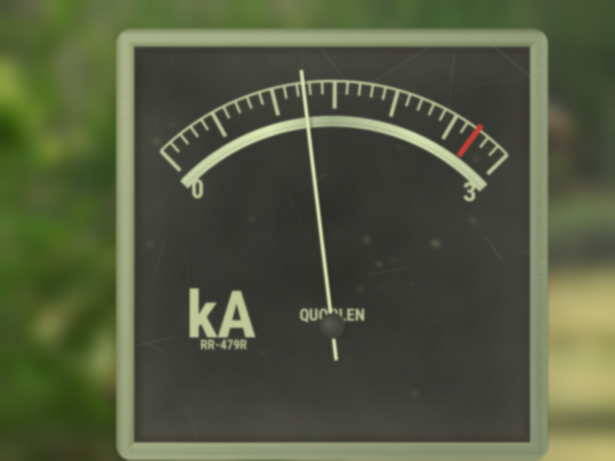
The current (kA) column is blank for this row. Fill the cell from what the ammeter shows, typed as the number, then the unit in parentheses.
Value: 1.25 (kA)
